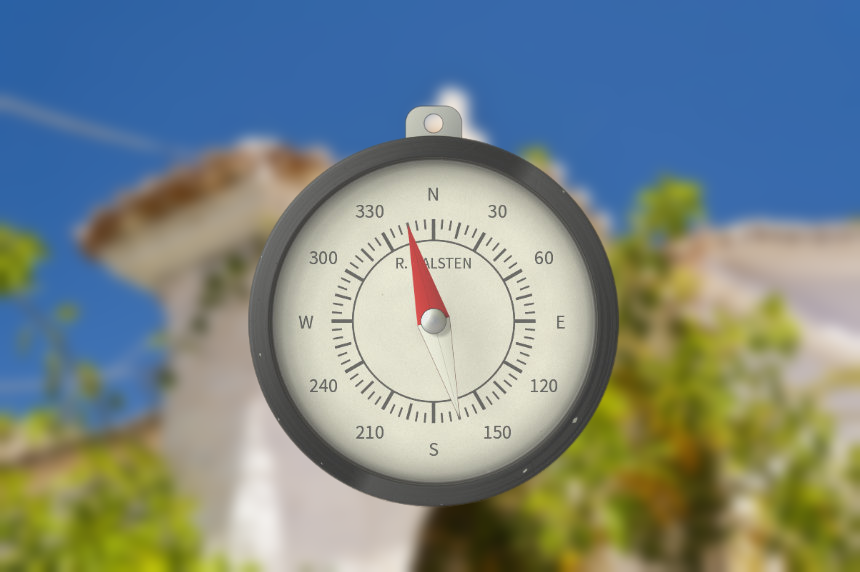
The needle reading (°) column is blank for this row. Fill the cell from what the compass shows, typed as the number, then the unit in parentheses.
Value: 345 (°)
